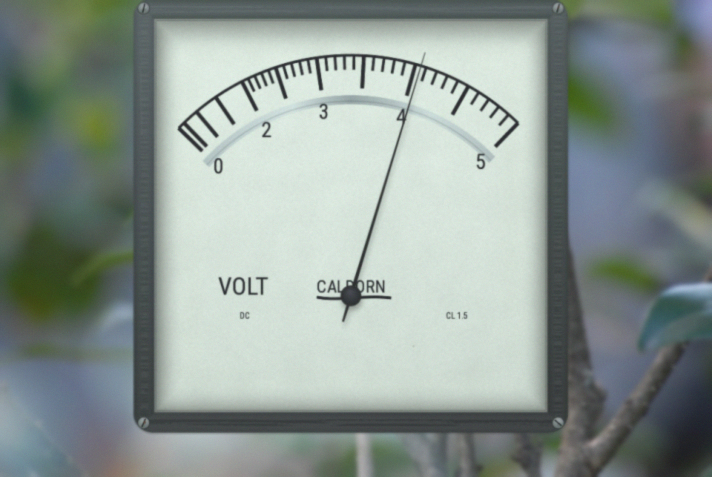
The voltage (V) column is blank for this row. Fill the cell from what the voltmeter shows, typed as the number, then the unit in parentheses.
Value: 4.05 (V)
